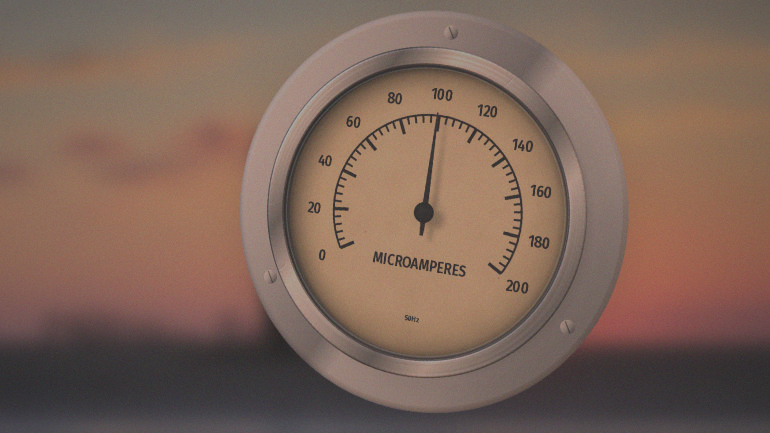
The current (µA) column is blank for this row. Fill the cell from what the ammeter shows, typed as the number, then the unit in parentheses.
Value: 100 (µA)
